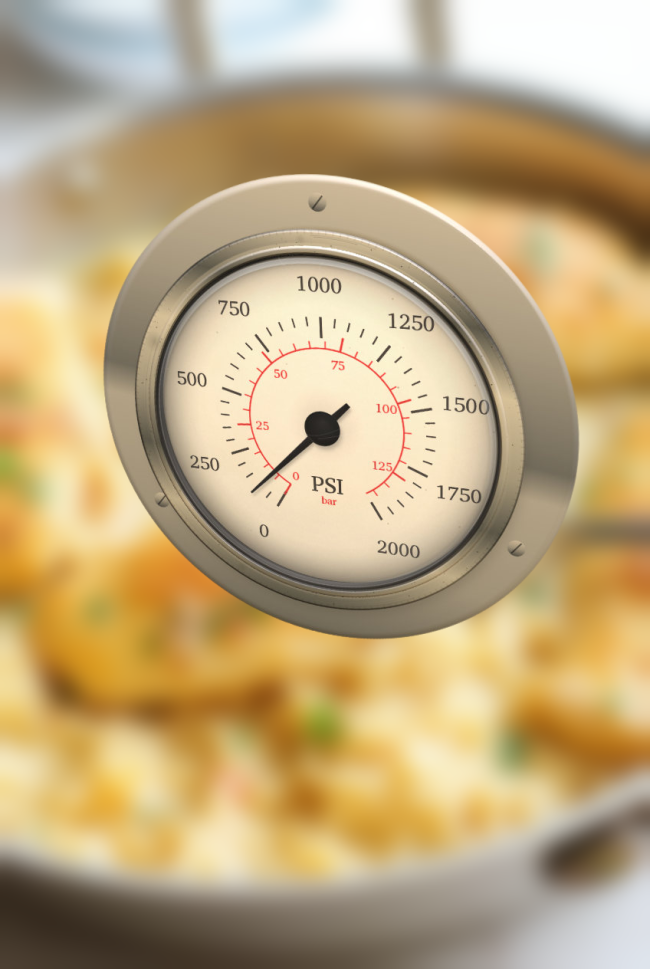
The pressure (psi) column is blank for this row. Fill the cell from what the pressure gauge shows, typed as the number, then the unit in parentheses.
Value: 100 (psi)
